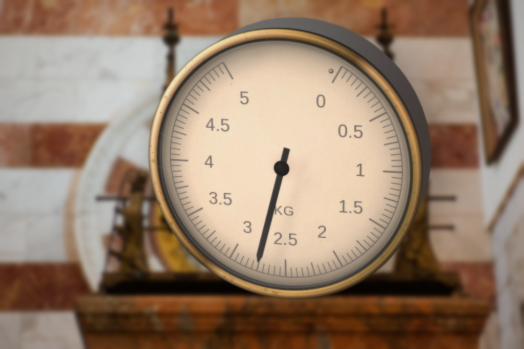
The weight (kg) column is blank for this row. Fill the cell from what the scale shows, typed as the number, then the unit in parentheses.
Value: 2.75 (kg)
